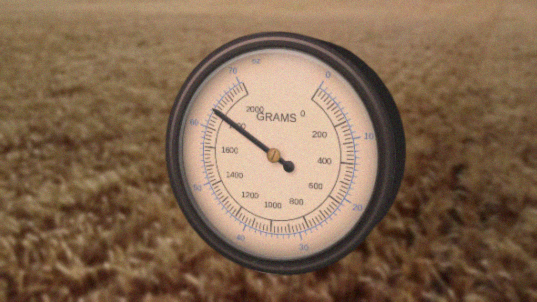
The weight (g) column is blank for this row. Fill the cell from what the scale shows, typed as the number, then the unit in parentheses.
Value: 1800 (g)
